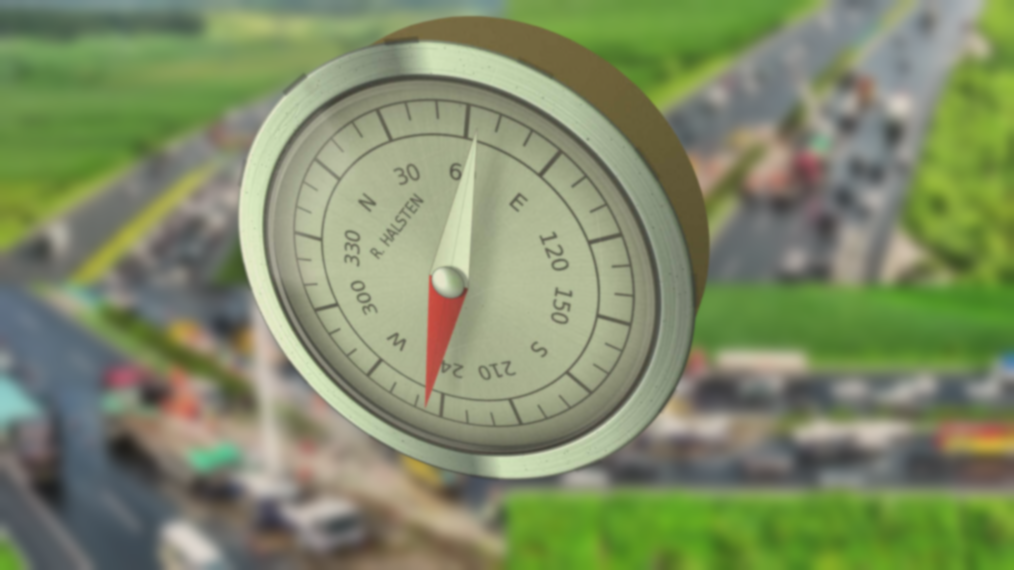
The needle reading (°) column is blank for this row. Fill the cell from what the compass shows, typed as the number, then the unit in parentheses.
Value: 245 (°)
